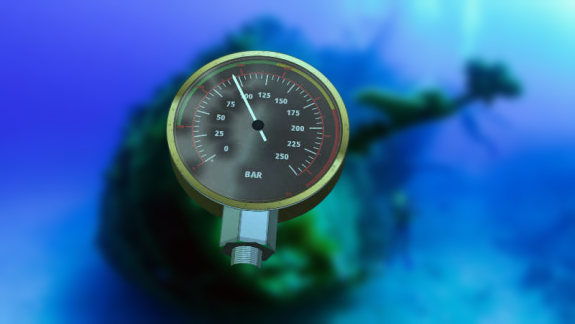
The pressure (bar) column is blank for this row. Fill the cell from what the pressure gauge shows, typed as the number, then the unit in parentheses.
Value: 95 (bar)
